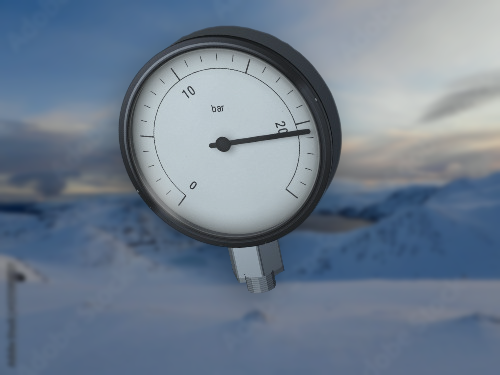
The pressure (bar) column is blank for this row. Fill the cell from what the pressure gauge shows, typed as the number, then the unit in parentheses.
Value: 20.5 (bar)
